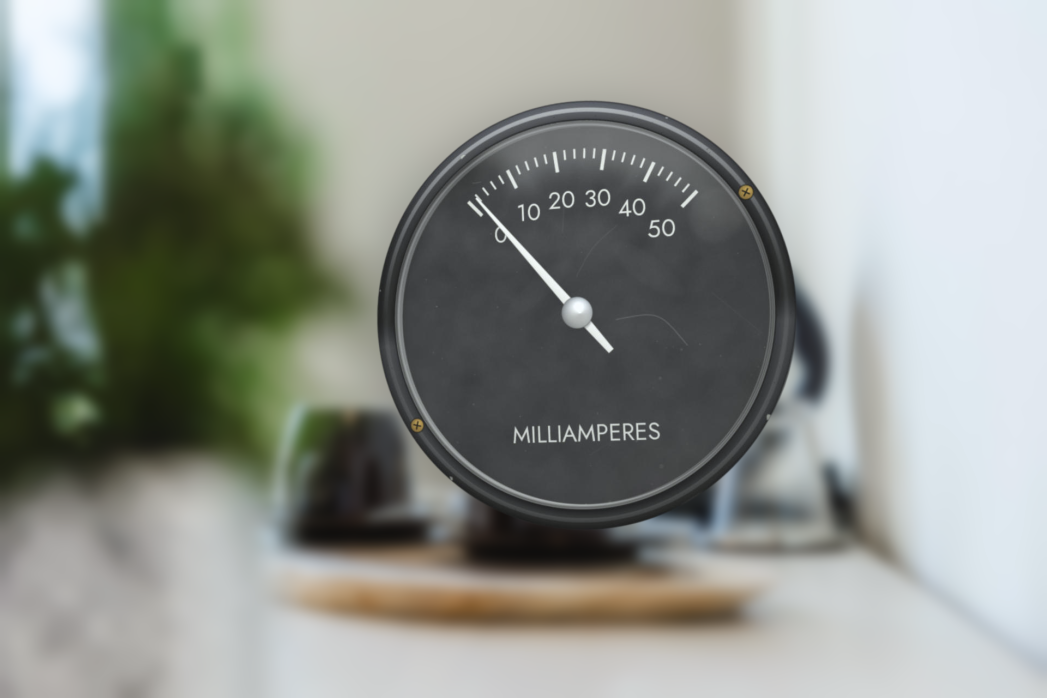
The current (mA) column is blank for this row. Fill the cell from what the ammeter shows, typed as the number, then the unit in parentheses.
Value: 2 (mA)
